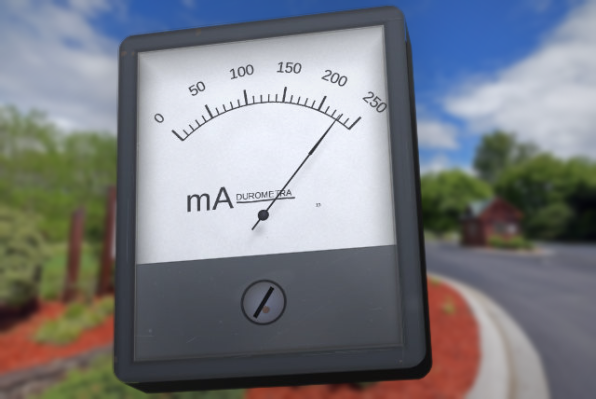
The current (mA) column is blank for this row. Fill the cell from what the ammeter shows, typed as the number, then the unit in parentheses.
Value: 230 (mA)
